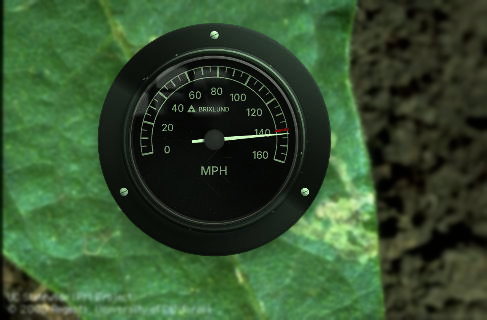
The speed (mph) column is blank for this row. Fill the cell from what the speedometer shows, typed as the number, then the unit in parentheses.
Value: 142.5 (mph)
